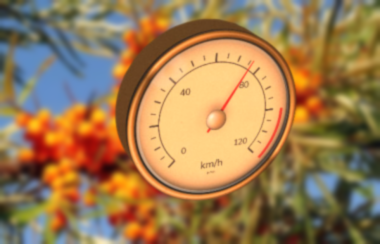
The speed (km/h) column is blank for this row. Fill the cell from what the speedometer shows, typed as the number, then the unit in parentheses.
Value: 75 (km/h)
